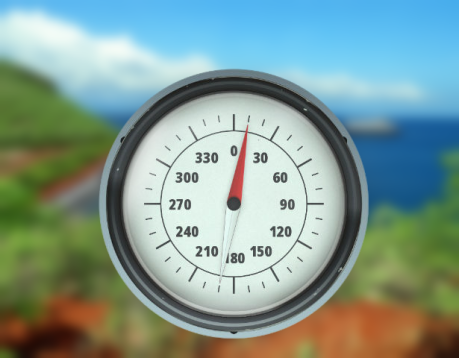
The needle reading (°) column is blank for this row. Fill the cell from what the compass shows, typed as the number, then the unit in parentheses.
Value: 10 (°)
